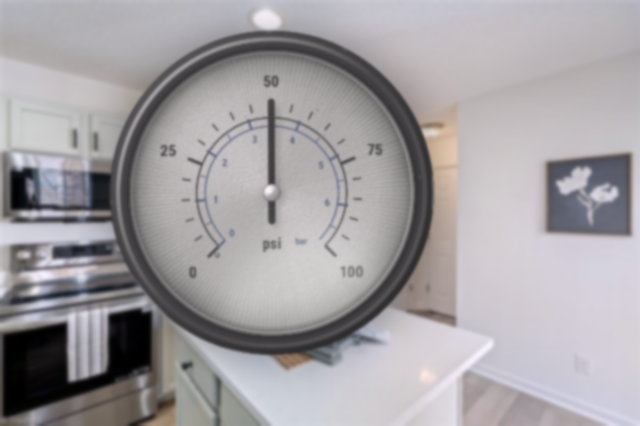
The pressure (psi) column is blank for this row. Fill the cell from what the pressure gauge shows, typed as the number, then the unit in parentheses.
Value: 50 (psi)
